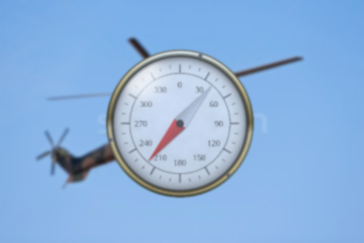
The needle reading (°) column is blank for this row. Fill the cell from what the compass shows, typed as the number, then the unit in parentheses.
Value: 220 (°)
